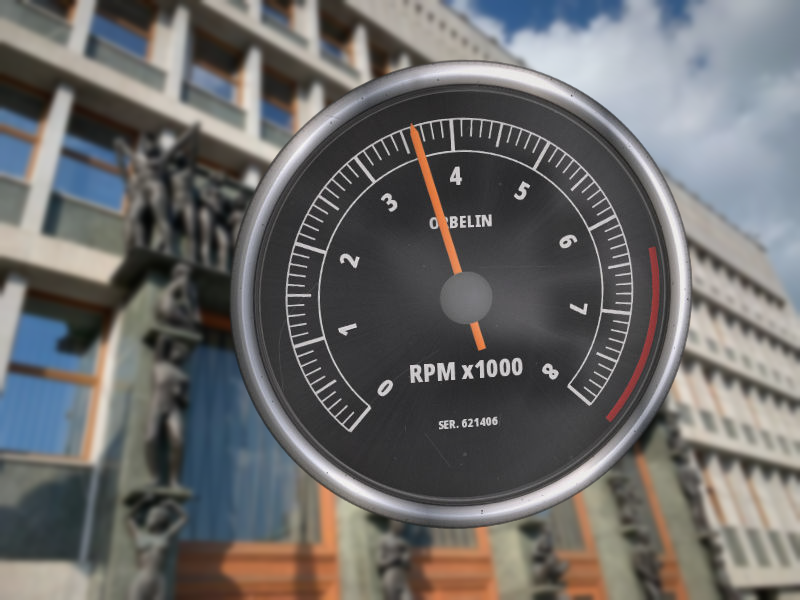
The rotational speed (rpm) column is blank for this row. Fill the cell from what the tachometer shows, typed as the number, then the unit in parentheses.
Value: 3600 (rpm)
